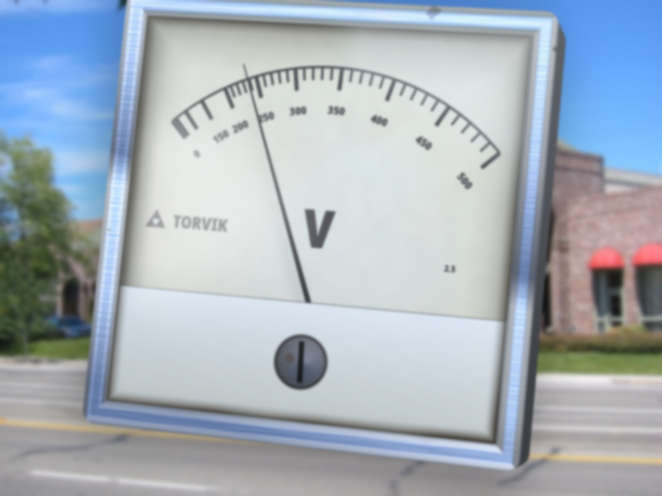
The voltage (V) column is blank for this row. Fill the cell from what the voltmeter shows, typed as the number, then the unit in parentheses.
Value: 240 (V)
